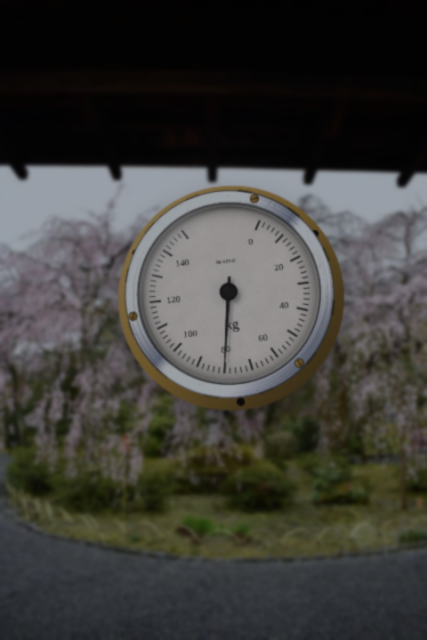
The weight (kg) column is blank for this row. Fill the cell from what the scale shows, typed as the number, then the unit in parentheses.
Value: 80 (kg)
